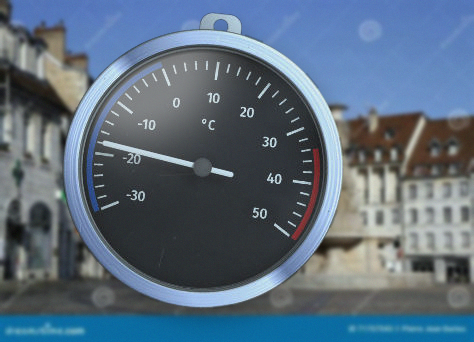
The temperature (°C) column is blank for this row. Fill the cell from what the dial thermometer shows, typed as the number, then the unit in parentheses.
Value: -18 (°C)
